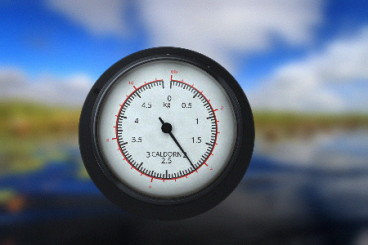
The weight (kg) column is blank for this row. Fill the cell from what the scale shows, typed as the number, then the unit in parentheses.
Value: 2 (kg)
